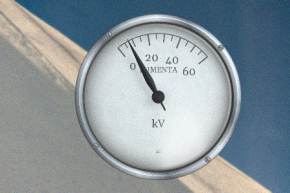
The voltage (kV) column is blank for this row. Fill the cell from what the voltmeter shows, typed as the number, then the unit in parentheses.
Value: 7.5 (kV)
